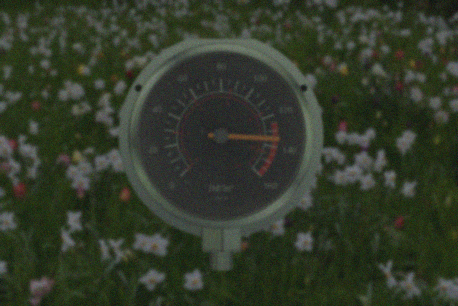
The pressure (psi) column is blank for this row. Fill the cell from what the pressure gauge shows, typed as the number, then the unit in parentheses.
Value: 135 (psi)
